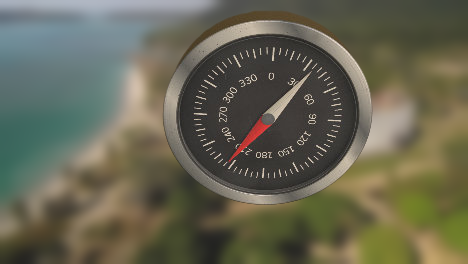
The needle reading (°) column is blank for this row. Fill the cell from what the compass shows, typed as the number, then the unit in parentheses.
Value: 215 (°)
